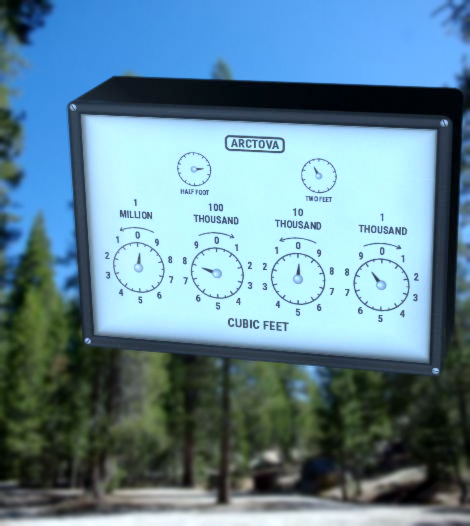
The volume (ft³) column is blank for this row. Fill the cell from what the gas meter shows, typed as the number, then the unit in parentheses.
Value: 979900 (ft³)
